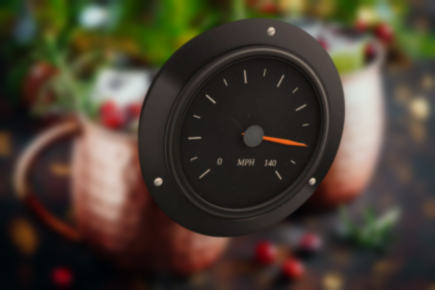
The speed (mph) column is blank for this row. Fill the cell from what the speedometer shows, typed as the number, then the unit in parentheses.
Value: 120 (mph)
